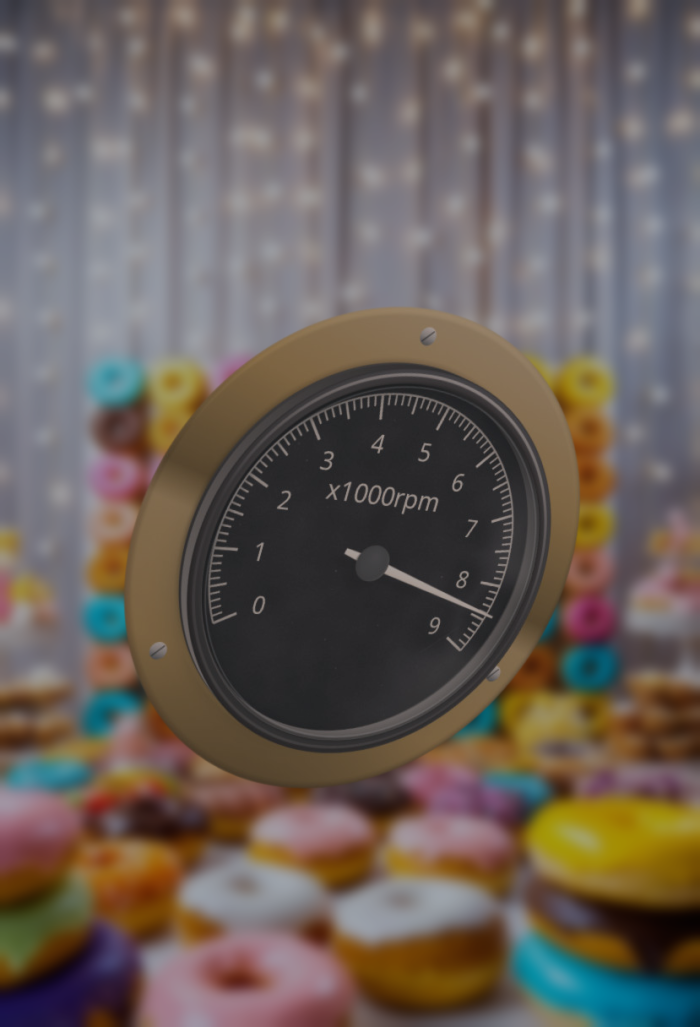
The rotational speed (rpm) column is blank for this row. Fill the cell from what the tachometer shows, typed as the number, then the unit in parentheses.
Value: 8400 (rpm)
